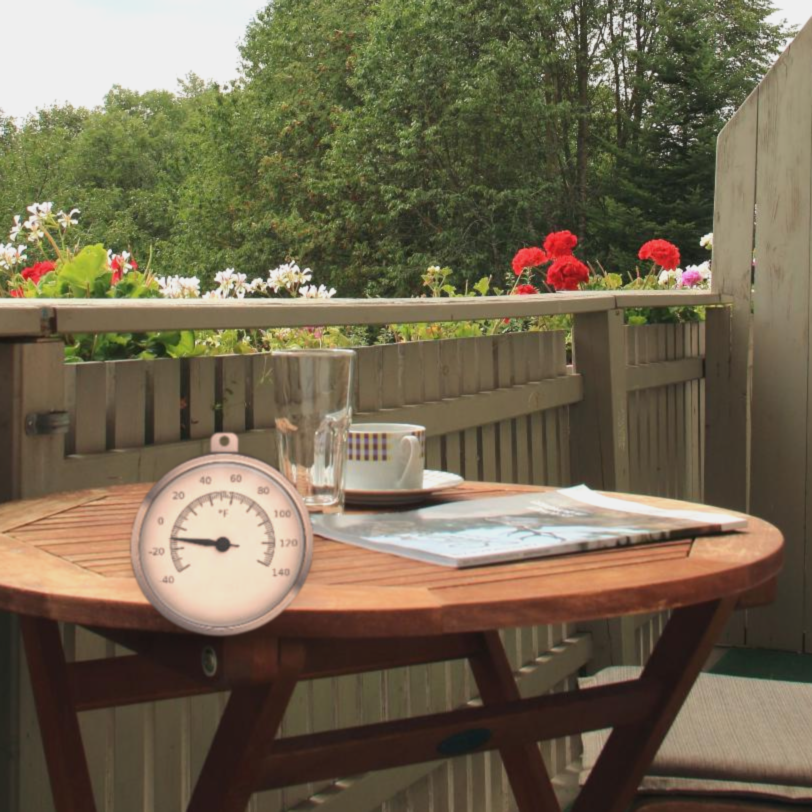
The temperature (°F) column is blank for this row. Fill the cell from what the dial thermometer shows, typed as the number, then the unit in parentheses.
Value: -10 (°F)
